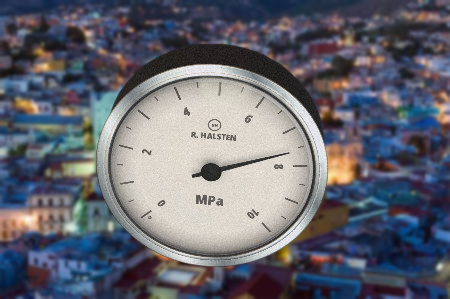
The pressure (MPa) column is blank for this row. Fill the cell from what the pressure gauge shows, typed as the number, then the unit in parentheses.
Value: 7.5 (MPa)
